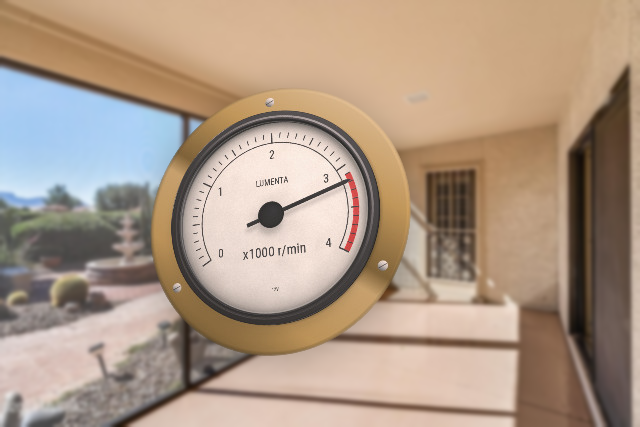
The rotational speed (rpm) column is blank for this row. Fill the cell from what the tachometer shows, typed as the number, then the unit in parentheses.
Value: 3200 (rpm)
